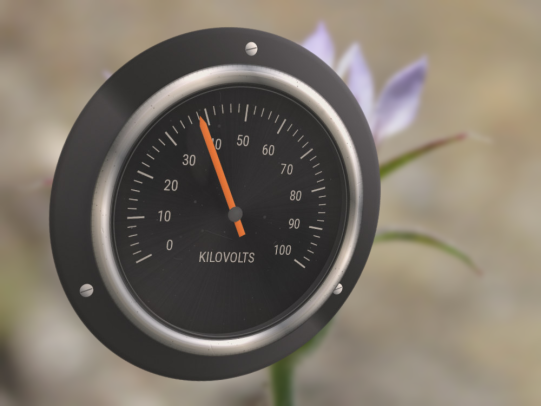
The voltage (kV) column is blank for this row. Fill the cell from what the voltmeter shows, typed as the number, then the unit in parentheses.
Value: 38 (kV)
